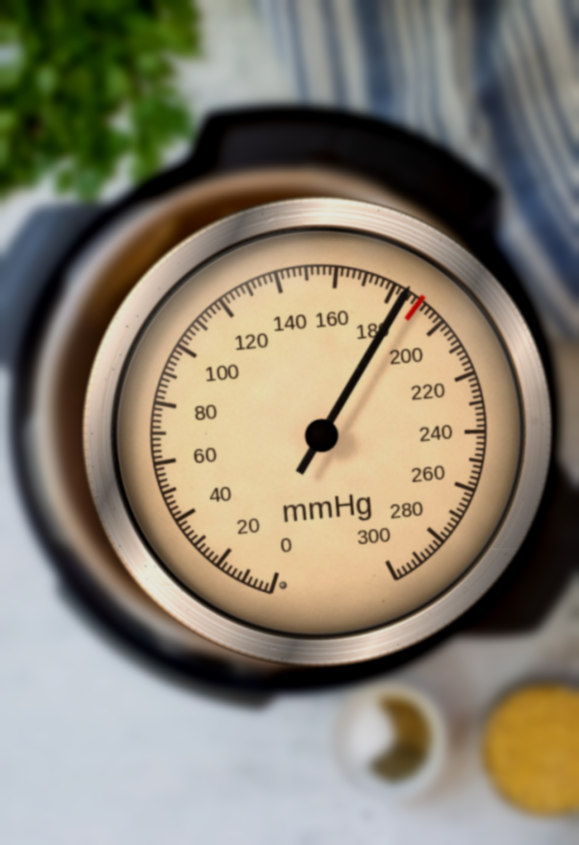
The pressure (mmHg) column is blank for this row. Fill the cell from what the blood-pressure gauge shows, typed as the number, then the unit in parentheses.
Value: 184 (mmHg)
